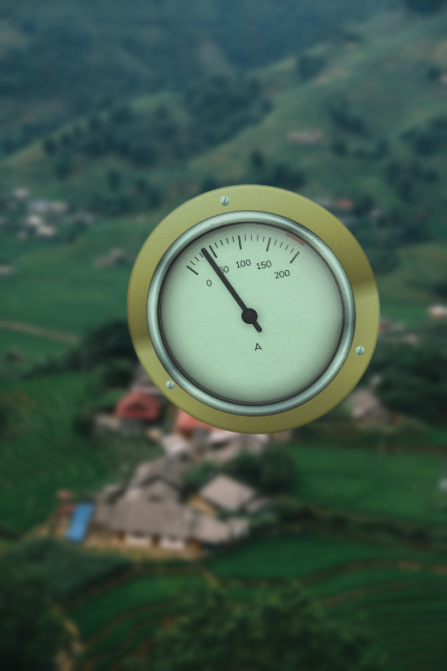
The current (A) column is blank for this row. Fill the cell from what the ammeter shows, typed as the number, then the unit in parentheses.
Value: 40 (A)
